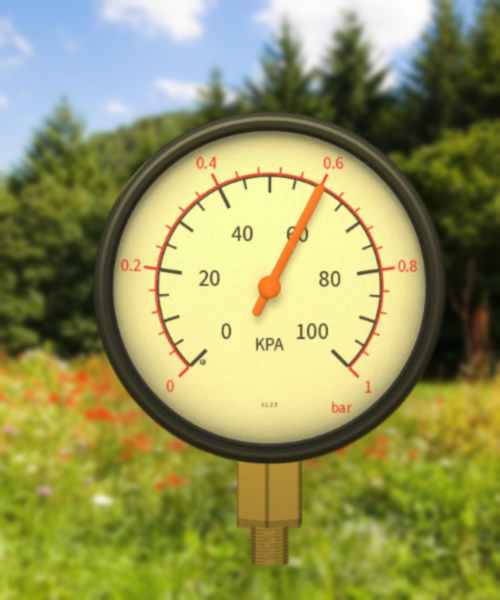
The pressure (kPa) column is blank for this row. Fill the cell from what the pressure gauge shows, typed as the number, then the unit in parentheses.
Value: 60 (kPa)
